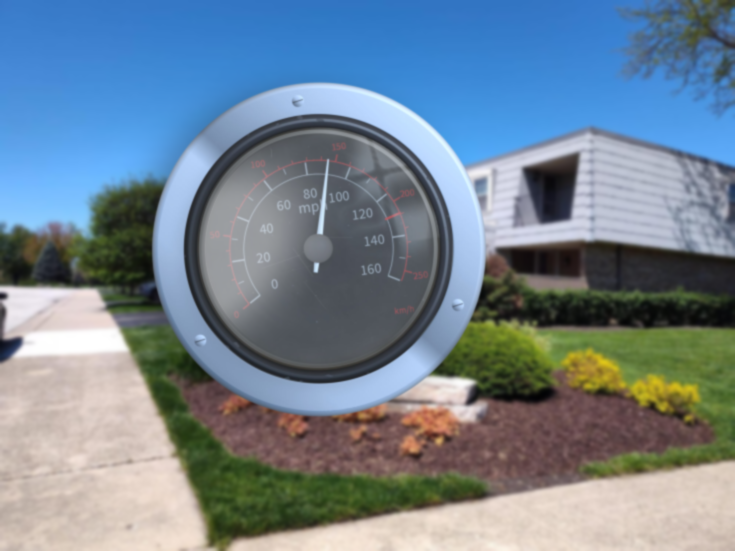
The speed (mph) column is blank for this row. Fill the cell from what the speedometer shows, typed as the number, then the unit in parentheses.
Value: 90 (mph)
